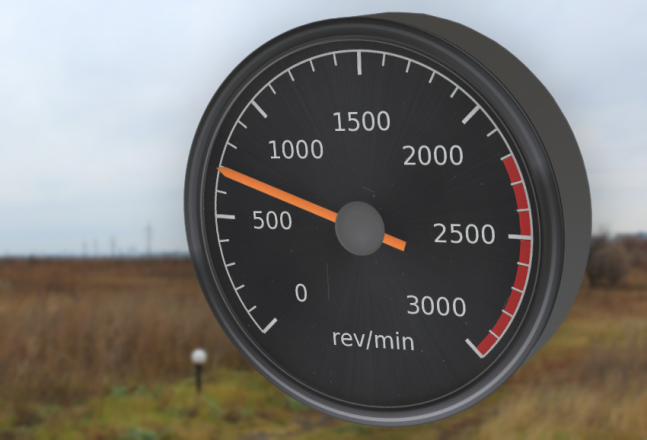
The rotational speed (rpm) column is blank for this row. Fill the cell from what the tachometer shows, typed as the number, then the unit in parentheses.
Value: 700 (rpm)
